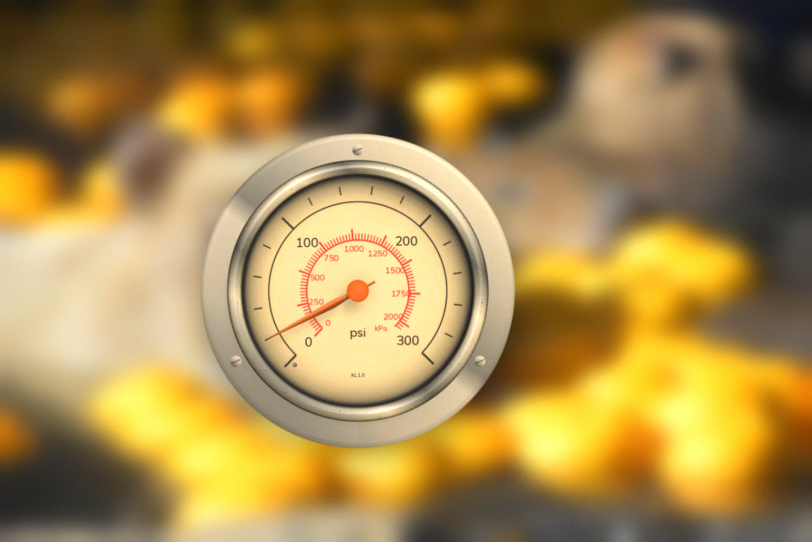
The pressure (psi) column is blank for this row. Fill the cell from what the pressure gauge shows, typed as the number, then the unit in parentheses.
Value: 20 (psi)
